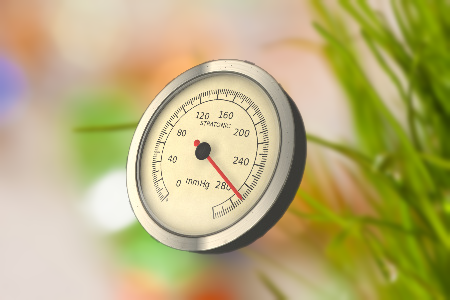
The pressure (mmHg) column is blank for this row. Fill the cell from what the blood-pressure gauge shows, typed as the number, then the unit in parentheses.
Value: 270 (mmHg)
